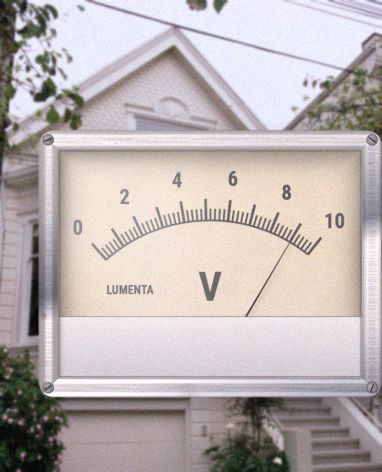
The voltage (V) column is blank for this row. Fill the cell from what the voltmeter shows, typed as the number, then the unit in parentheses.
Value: 9 (V)
